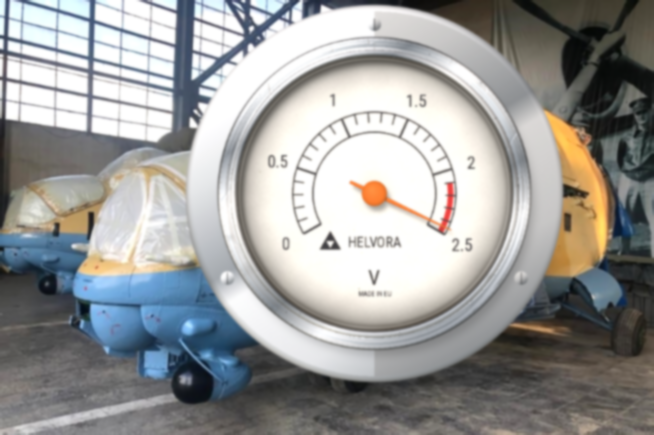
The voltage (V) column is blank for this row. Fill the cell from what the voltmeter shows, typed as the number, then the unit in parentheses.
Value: 2.45 (V)
